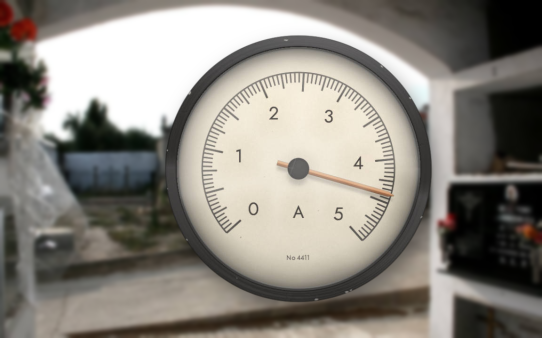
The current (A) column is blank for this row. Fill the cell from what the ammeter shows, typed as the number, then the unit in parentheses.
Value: 4.4 (A)
